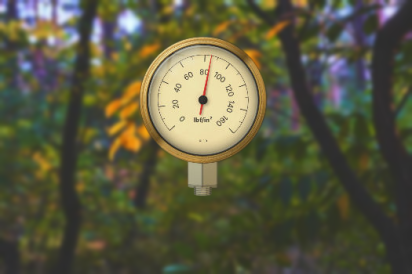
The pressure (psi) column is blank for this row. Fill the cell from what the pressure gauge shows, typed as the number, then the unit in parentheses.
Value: 85 (psi)
